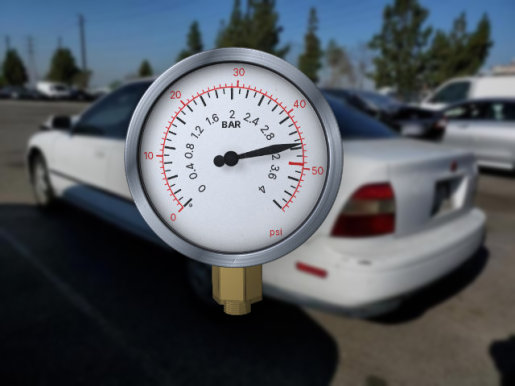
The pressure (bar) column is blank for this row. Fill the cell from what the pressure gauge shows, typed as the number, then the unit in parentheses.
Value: 3.15 (bar)
